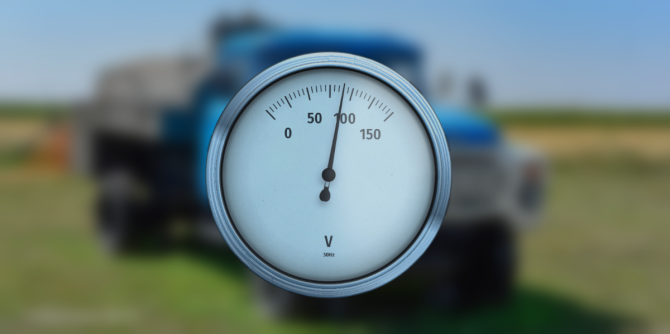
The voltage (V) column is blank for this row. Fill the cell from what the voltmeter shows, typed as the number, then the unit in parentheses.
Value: 90 (V)
